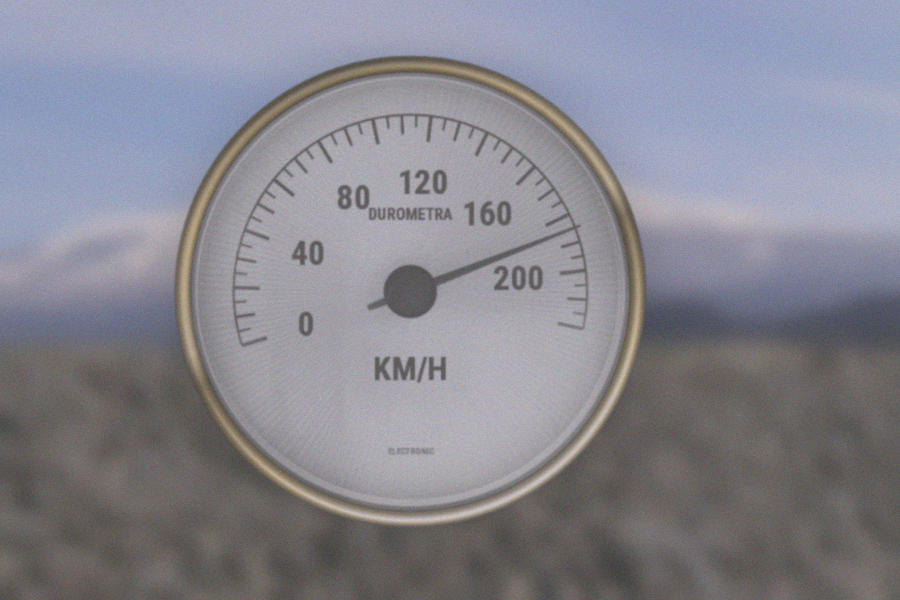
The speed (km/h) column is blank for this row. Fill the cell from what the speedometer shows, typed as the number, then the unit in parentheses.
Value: 185 (km/h)
